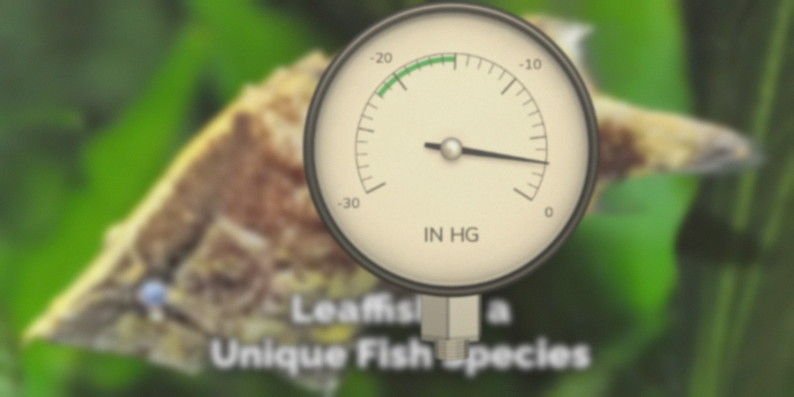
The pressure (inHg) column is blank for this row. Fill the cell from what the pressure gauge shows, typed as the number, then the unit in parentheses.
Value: -3 (inHg)
